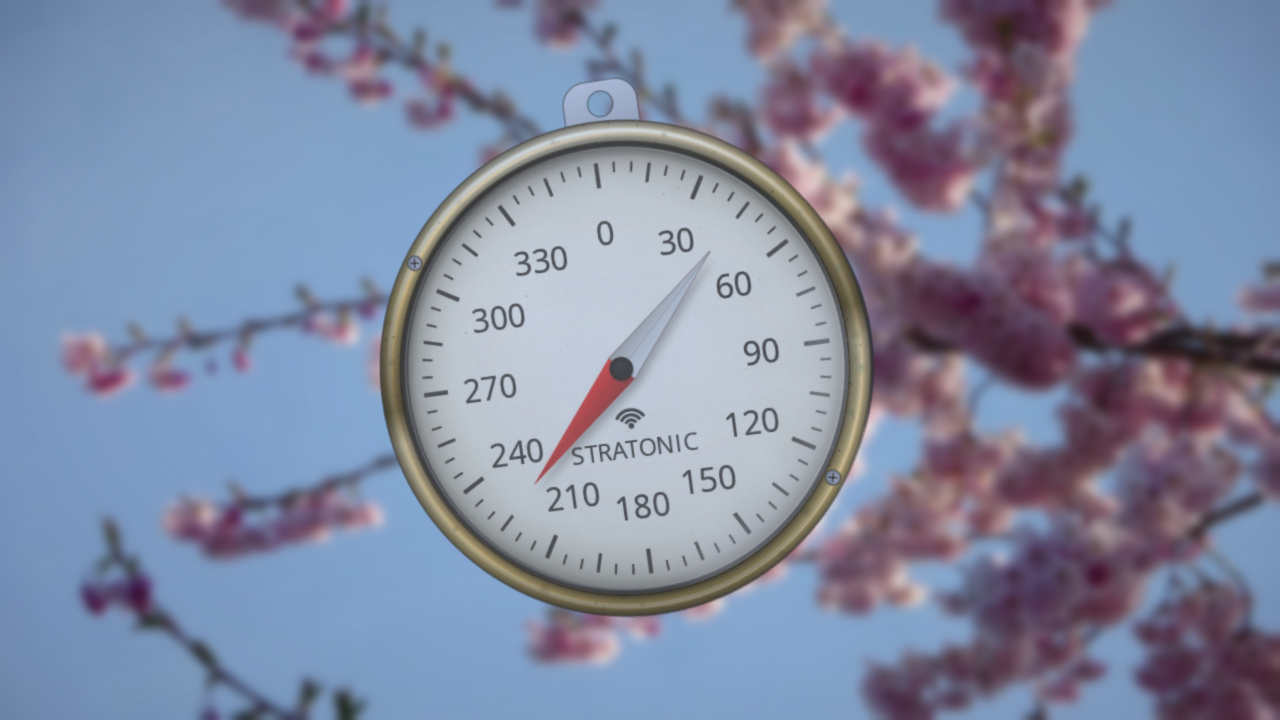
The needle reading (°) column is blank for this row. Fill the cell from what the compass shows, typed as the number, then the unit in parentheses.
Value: 225 (°)
